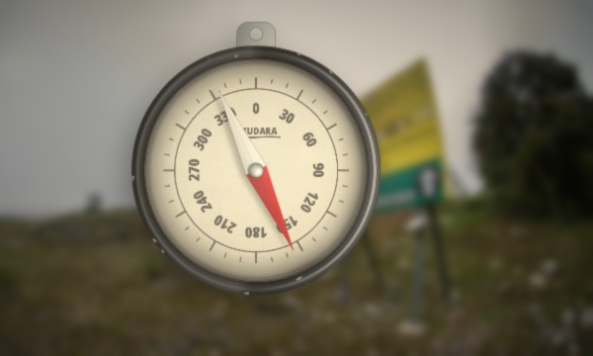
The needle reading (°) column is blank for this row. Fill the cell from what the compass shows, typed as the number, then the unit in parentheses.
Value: 155 (°)
